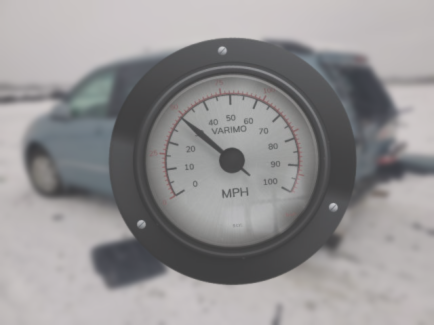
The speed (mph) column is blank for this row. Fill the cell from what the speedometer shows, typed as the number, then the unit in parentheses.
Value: 30 (mph)
